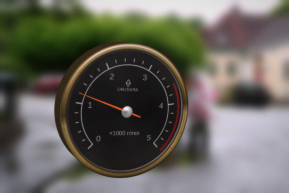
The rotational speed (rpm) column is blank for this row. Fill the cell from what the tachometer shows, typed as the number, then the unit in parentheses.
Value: 1200 (rpm)
